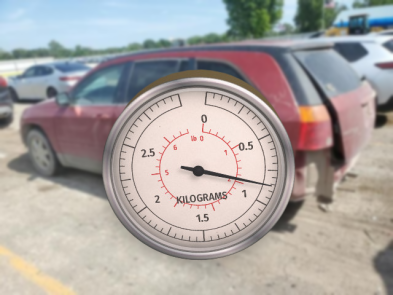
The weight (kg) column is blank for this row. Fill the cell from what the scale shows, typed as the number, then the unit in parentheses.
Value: 0.85 (kg)
